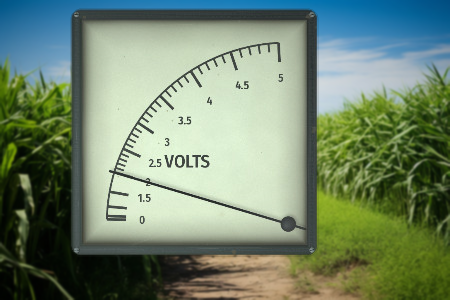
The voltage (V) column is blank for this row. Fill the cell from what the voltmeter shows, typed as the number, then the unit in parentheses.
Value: 2 (V)
